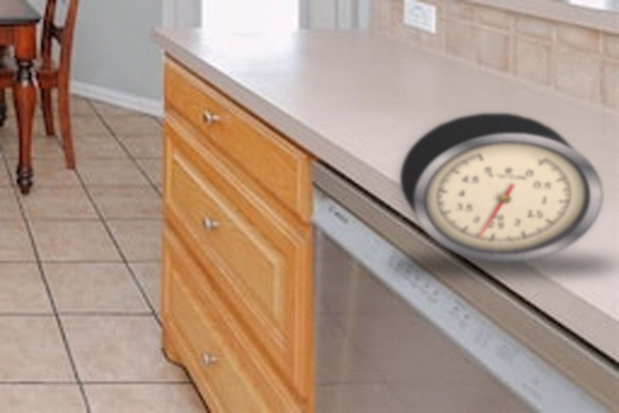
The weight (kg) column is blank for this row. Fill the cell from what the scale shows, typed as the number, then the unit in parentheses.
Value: 2.75 (kg)
